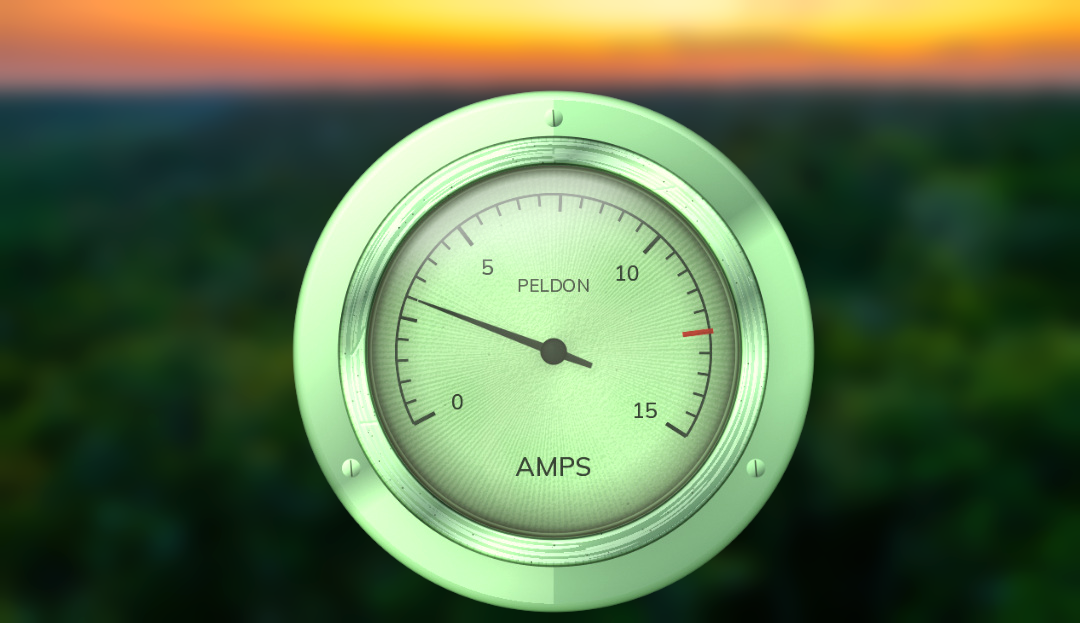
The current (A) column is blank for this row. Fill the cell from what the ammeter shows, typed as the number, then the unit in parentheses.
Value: 3 (A)
